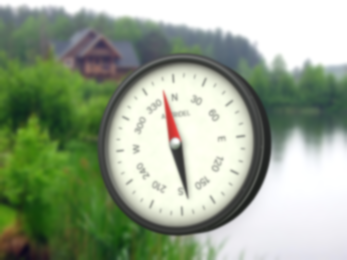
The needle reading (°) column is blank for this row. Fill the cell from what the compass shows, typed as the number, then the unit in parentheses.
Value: 350 (°)
